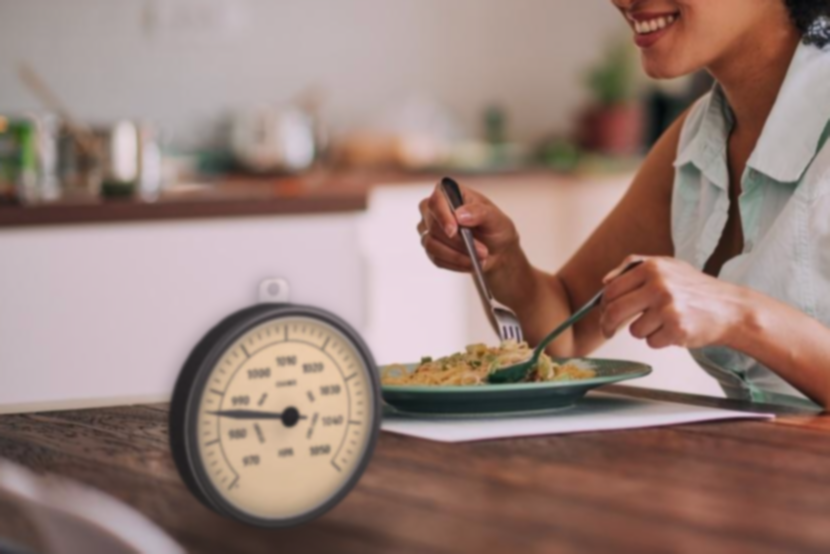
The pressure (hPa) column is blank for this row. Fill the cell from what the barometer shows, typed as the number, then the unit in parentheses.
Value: 986 (hPa)
